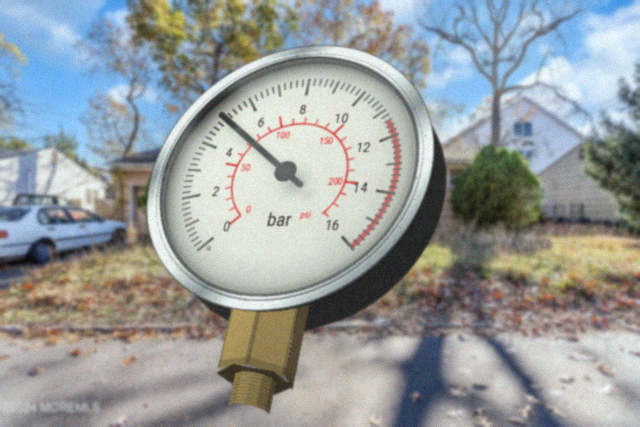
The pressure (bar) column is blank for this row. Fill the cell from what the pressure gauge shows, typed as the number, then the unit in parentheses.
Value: 5 (bar)
